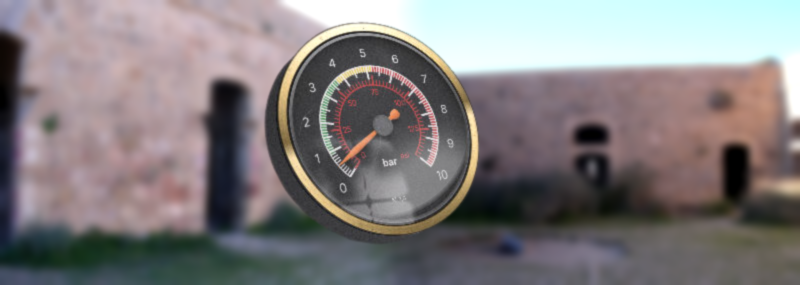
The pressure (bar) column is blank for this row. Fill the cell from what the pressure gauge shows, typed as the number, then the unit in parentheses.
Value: 0.5 (bar)
